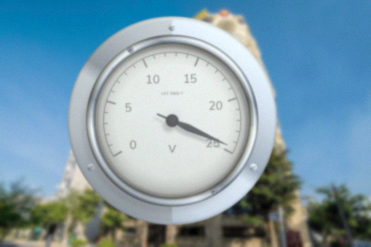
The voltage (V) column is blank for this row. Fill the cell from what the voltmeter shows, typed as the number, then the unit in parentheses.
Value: 24.5 (V)
